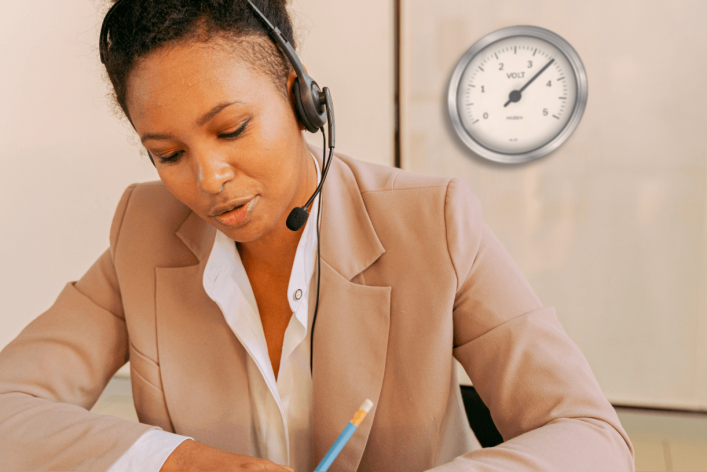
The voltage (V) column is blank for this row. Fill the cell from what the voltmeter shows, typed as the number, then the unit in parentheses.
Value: 3.5 (V)
